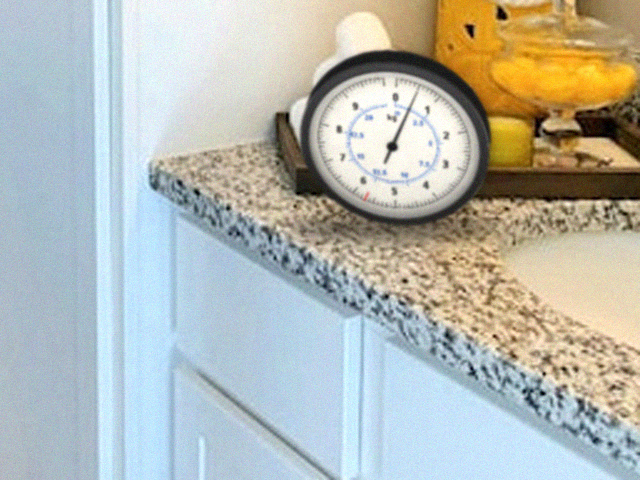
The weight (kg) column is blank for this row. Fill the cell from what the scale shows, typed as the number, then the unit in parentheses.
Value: 0.5 (kg)
